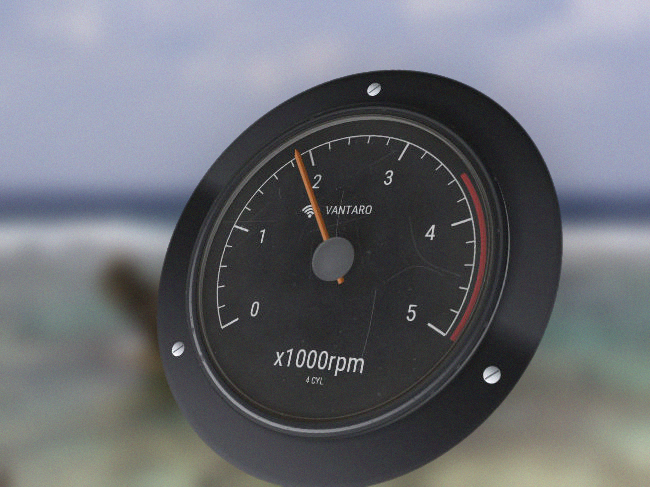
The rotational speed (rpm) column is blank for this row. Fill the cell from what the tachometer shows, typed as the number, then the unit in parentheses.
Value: 1900 (rpm)
